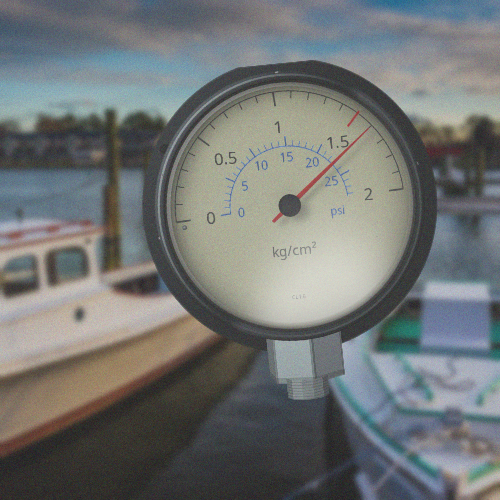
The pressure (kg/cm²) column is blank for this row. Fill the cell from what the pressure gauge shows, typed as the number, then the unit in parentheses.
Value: 1.6 (kg/cm²)
